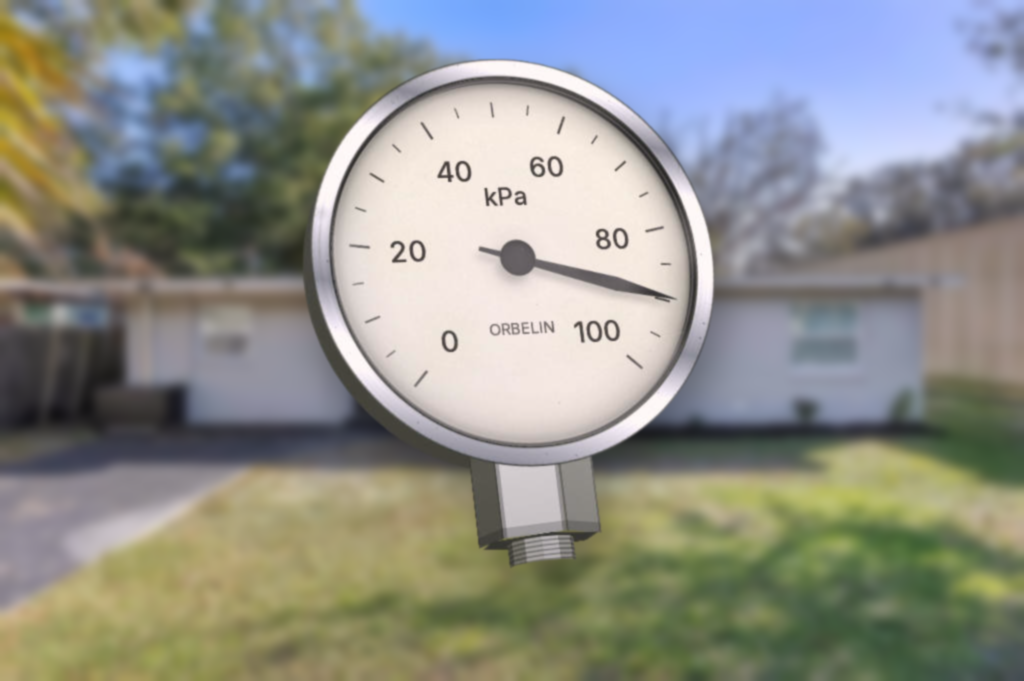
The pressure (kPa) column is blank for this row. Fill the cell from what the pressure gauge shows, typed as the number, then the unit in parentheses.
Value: 90 (kPa)
